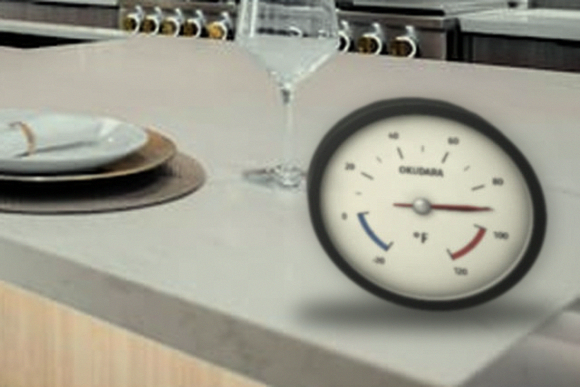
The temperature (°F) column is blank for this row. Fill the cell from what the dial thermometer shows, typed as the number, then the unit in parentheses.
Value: 90 (°F)
